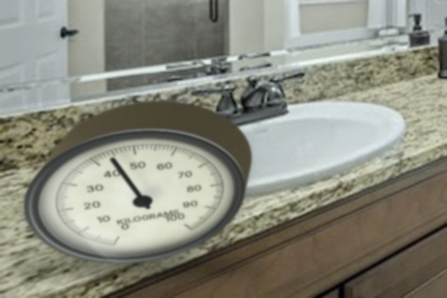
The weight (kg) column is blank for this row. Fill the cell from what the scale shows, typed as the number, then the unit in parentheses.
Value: 45 (kg)
